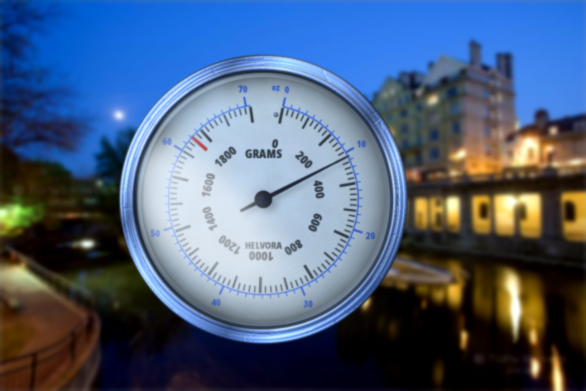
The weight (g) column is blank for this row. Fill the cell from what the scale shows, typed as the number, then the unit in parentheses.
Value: 300 (g)
